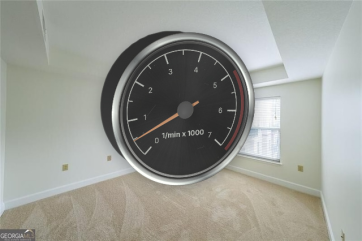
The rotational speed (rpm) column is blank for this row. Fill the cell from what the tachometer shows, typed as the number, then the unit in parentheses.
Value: 500 (rpm)
